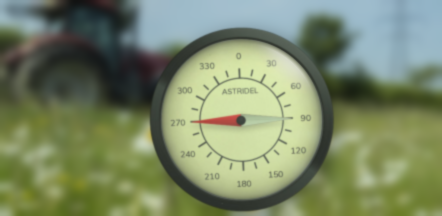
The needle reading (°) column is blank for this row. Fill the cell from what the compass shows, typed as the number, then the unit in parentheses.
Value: 270 (°)
